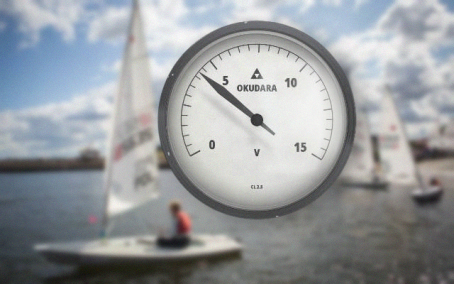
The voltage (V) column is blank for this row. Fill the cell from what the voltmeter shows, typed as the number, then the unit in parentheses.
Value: 4.25 (V)
